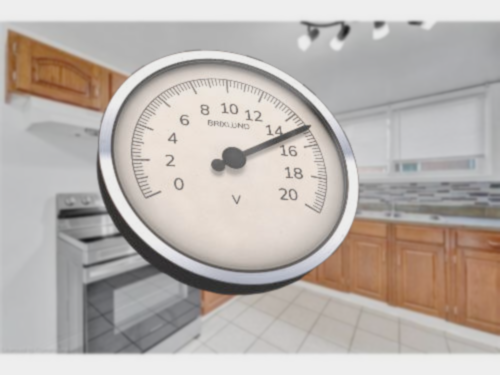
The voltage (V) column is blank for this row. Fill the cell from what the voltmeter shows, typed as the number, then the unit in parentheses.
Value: 15 (V)
